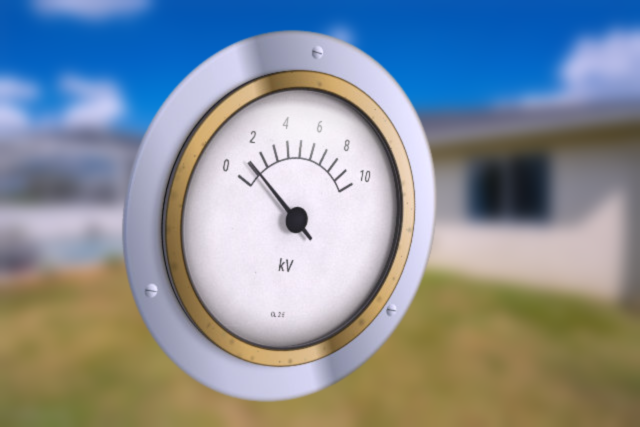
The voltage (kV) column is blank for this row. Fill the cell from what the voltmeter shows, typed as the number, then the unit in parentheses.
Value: 1 (kV)
